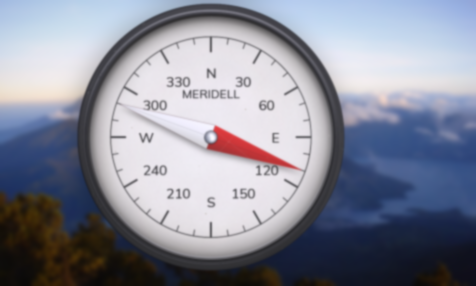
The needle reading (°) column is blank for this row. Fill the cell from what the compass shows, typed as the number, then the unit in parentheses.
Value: 110 (°)
